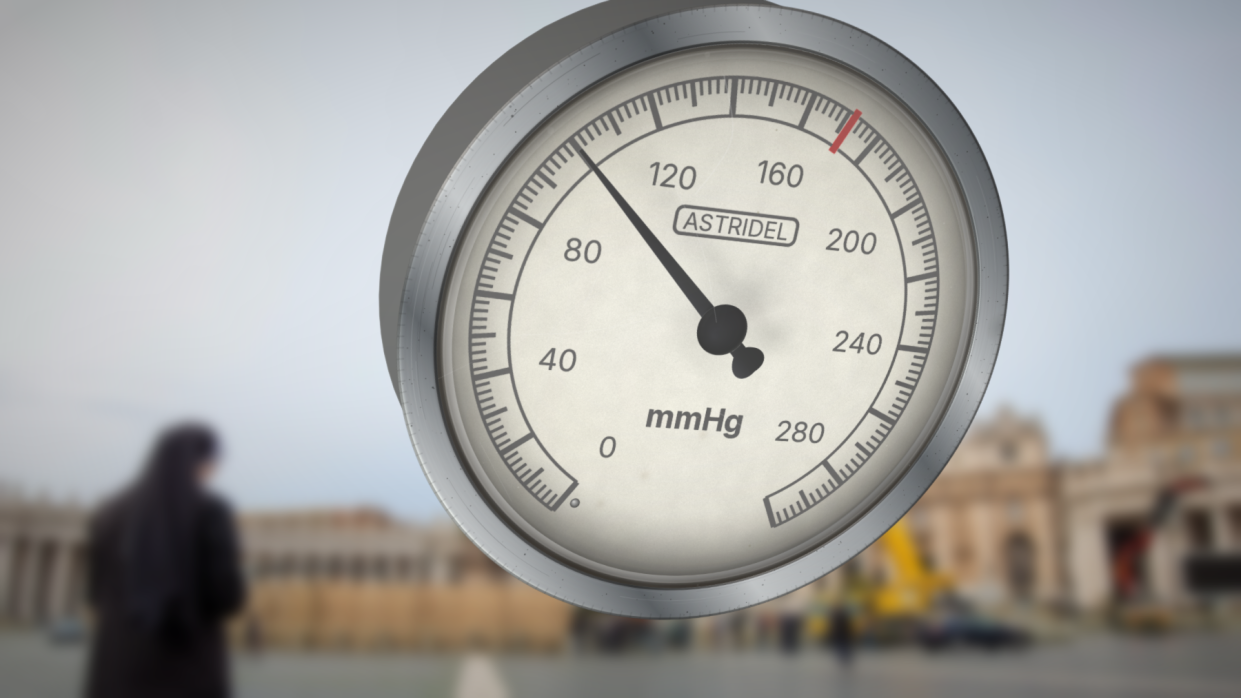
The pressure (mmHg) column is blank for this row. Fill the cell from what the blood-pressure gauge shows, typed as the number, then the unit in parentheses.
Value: 100 (mmHg)
